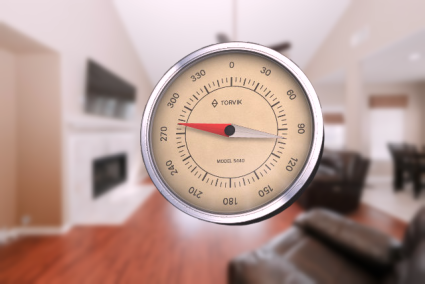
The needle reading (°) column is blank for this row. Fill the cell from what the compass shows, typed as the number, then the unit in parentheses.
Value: 280 (°)
